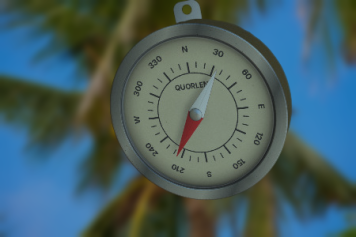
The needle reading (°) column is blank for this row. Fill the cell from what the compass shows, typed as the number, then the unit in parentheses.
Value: 215 (°)
